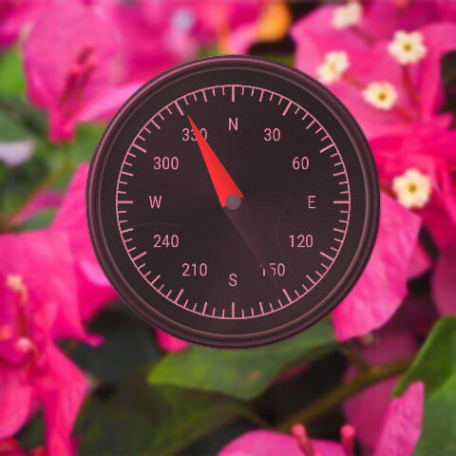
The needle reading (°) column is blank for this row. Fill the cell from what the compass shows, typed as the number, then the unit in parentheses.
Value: 332.5 (°)
